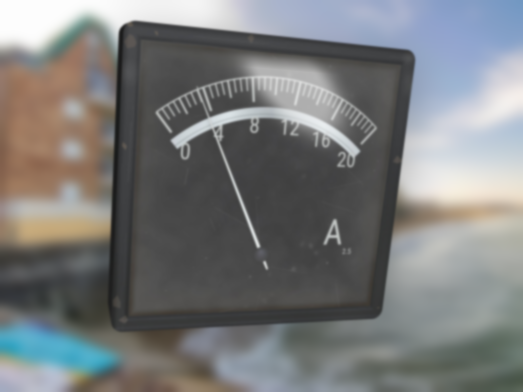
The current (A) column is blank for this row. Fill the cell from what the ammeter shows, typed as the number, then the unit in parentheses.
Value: 3.5 (A)
